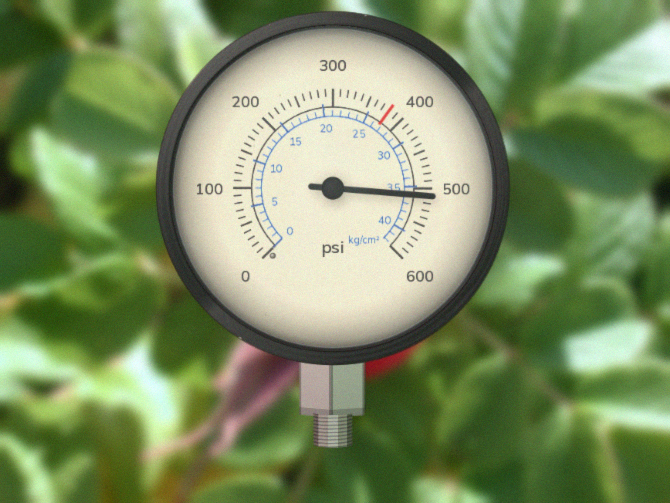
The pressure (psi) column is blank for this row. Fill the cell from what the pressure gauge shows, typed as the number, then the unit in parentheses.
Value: 510 (psi)
